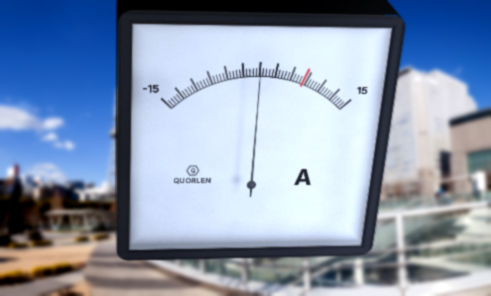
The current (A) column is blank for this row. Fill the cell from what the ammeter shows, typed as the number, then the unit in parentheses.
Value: 0 (A)
